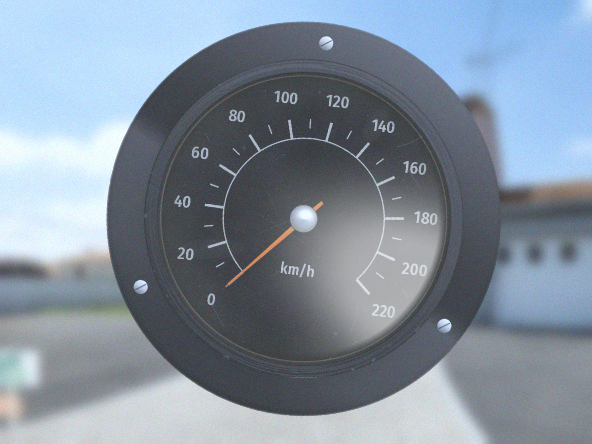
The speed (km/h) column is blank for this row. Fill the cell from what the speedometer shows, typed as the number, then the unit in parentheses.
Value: 0 (km/h)
